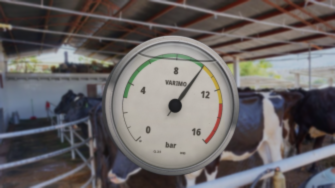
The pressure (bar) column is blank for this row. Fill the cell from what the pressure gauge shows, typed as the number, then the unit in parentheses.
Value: 10 (bar)
